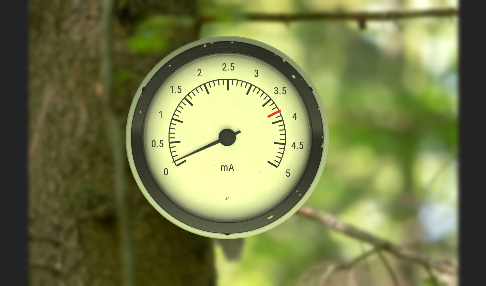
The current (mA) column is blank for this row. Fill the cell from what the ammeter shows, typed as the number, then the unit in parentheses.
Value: 0.1 (mA)
